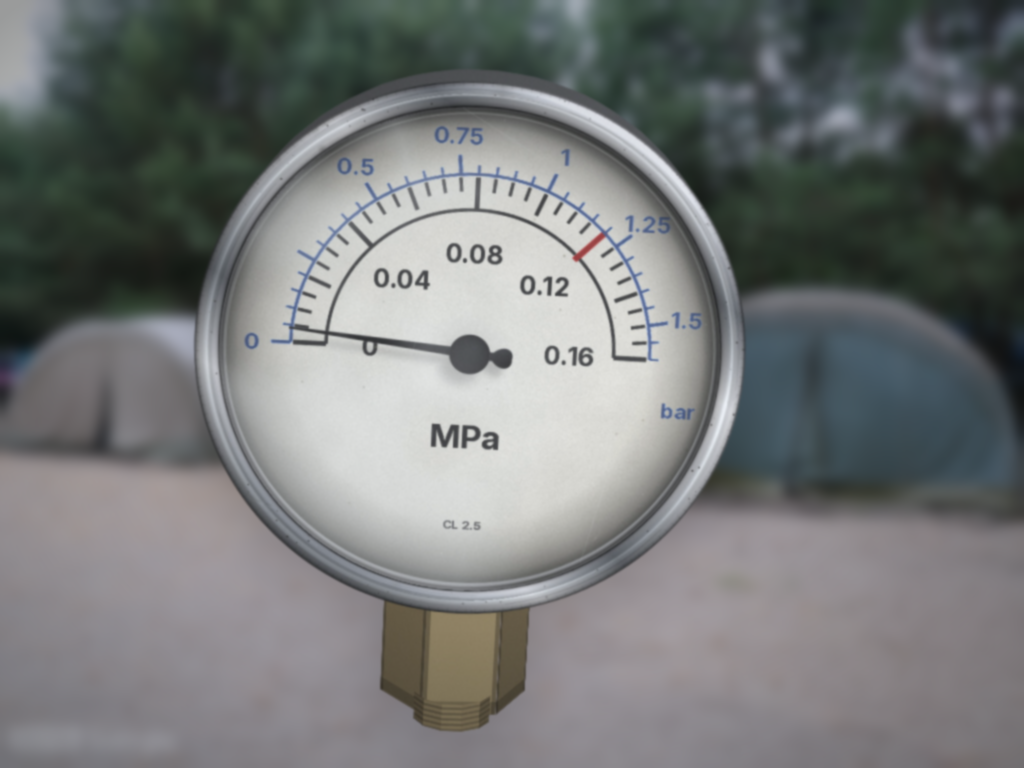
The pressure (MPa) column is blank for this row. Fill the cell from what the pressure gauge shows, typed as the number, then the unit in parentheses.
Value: 0.005 (MPa)
